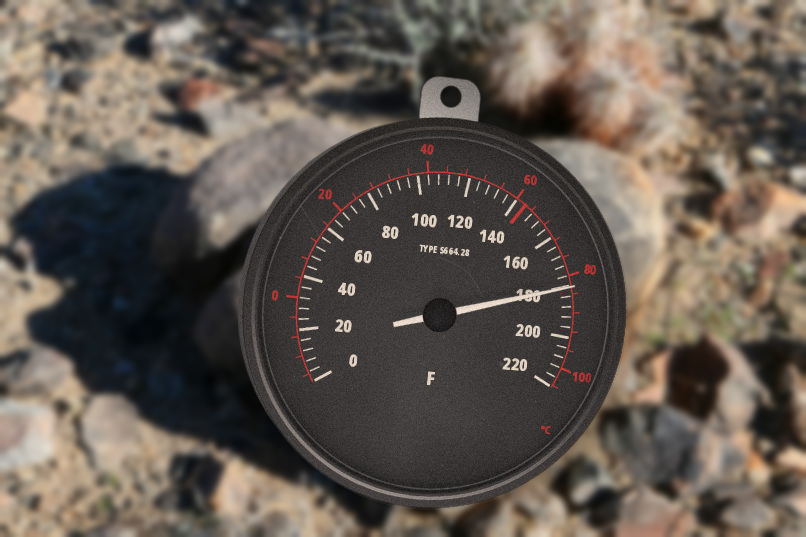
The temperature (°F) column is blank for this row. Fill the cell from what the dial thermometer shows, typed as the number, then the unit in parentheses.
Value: 180 (°F)
